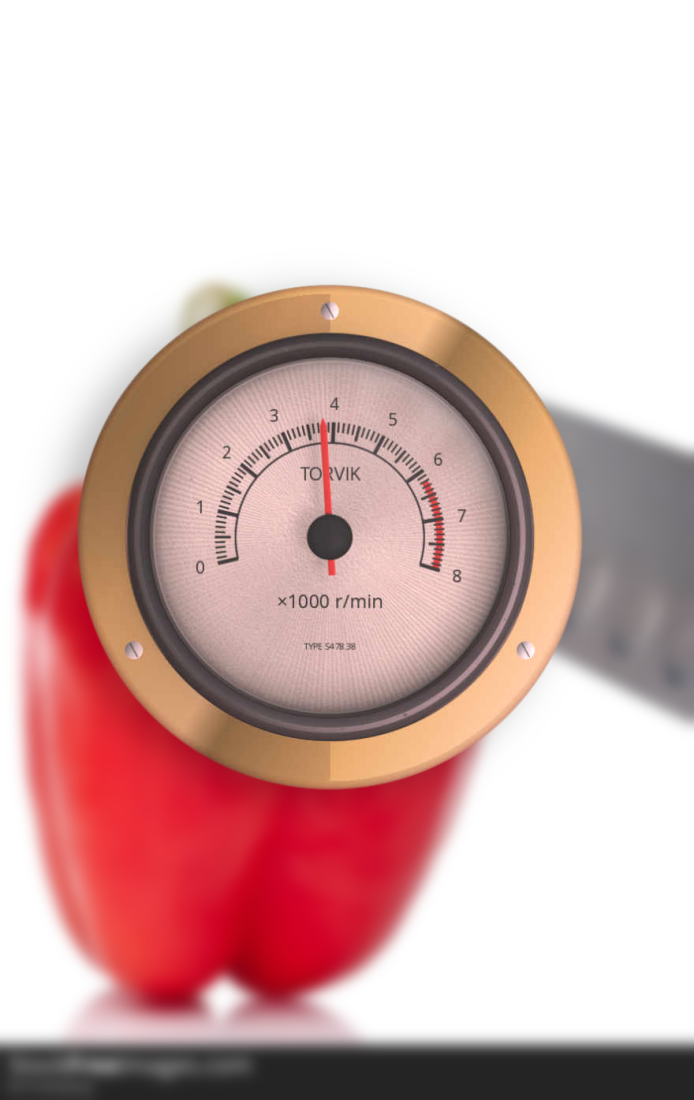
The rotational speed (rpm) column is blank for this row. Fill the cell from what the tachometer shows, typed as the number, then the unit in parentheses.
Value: 3800 (rpm)
